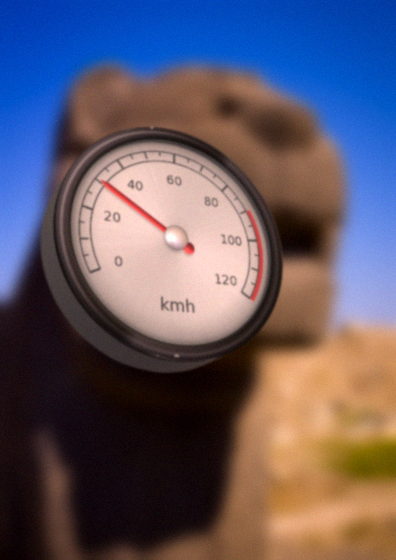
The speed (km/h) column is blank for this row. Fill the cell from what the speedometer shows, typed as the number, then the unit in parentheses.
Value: 30 (km/h)
